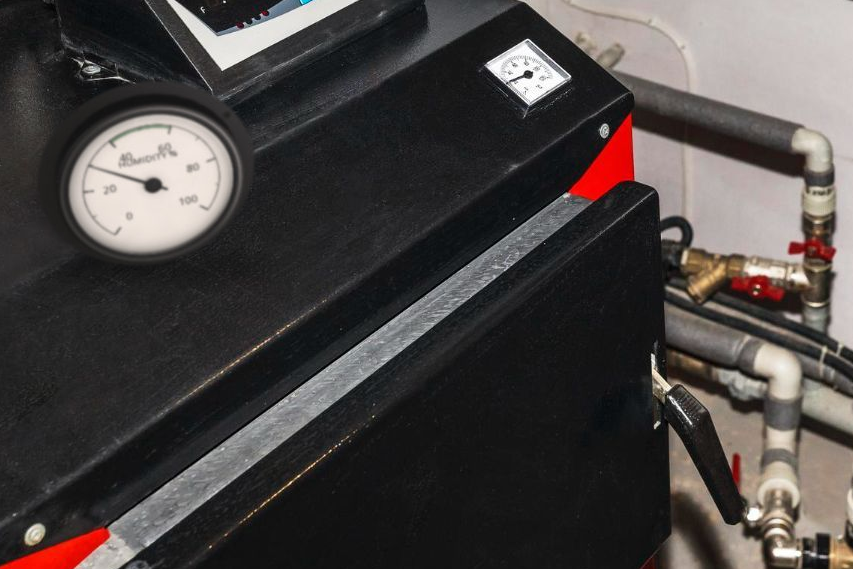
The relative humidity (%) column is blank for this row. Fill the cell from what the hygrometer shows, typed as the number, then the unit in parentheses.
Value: 30 (%)
